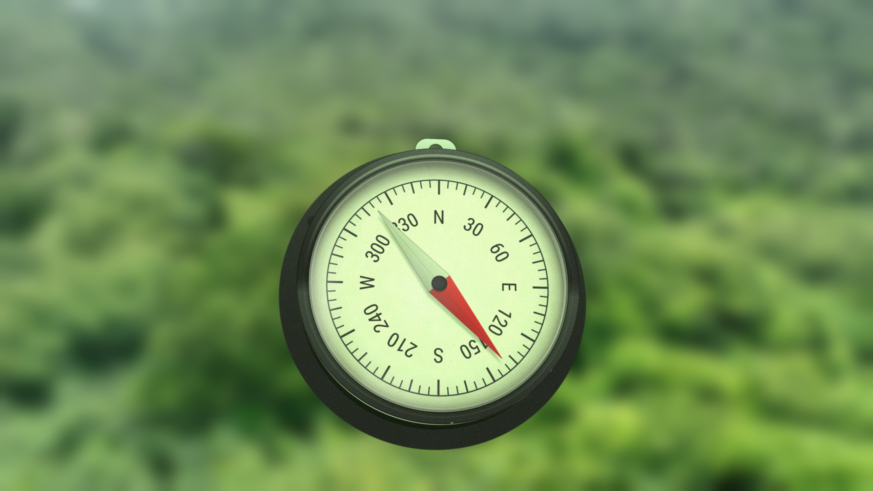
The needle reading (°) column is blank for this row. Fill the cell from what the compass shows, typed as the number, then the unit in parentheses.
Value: 140 (°)
